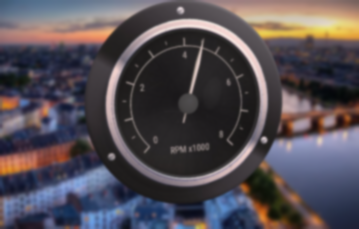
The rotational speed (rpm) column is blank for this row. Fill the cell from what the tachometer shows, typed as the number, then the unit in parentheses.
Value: 4500 (rpm)
